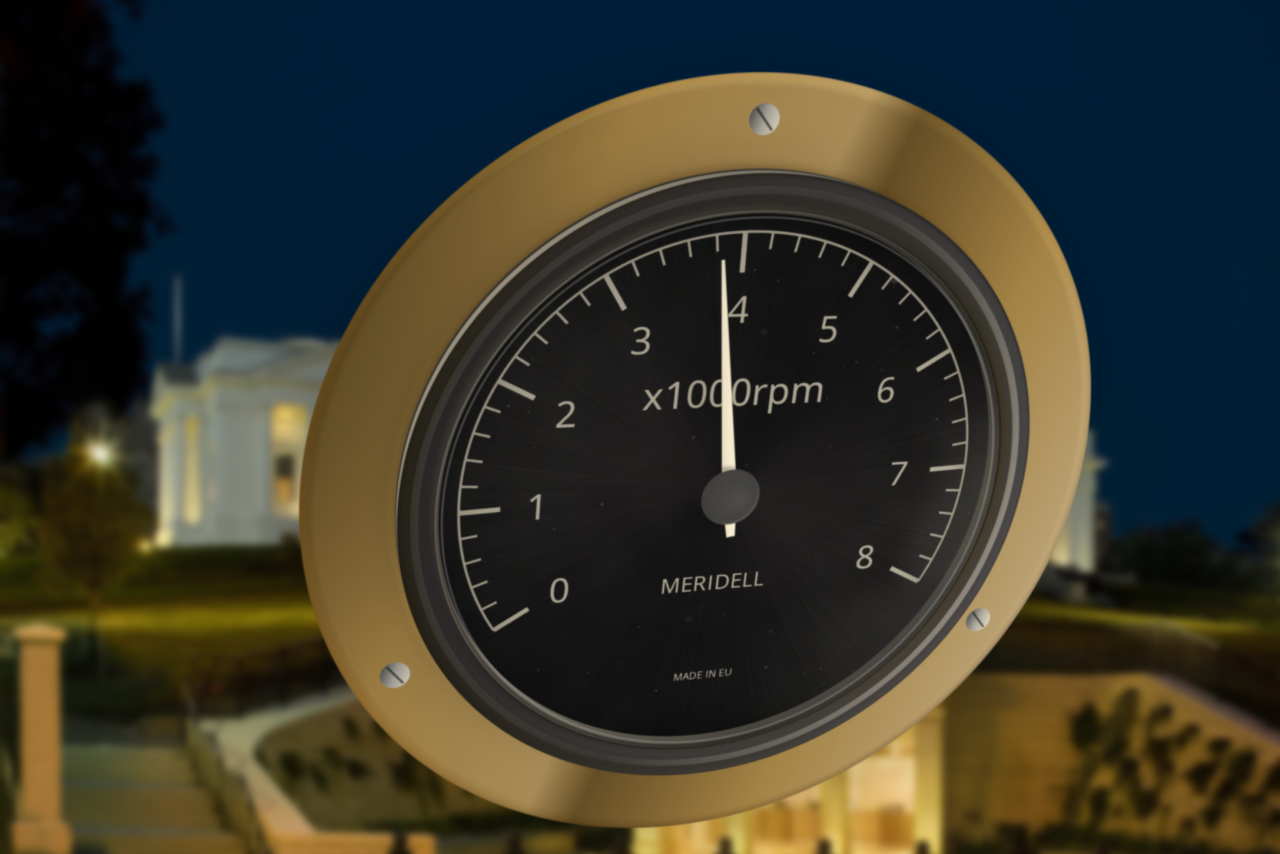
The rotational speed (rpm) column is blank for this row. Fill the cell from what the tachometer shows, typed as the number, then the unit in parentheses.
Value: 3800 (rpm)
